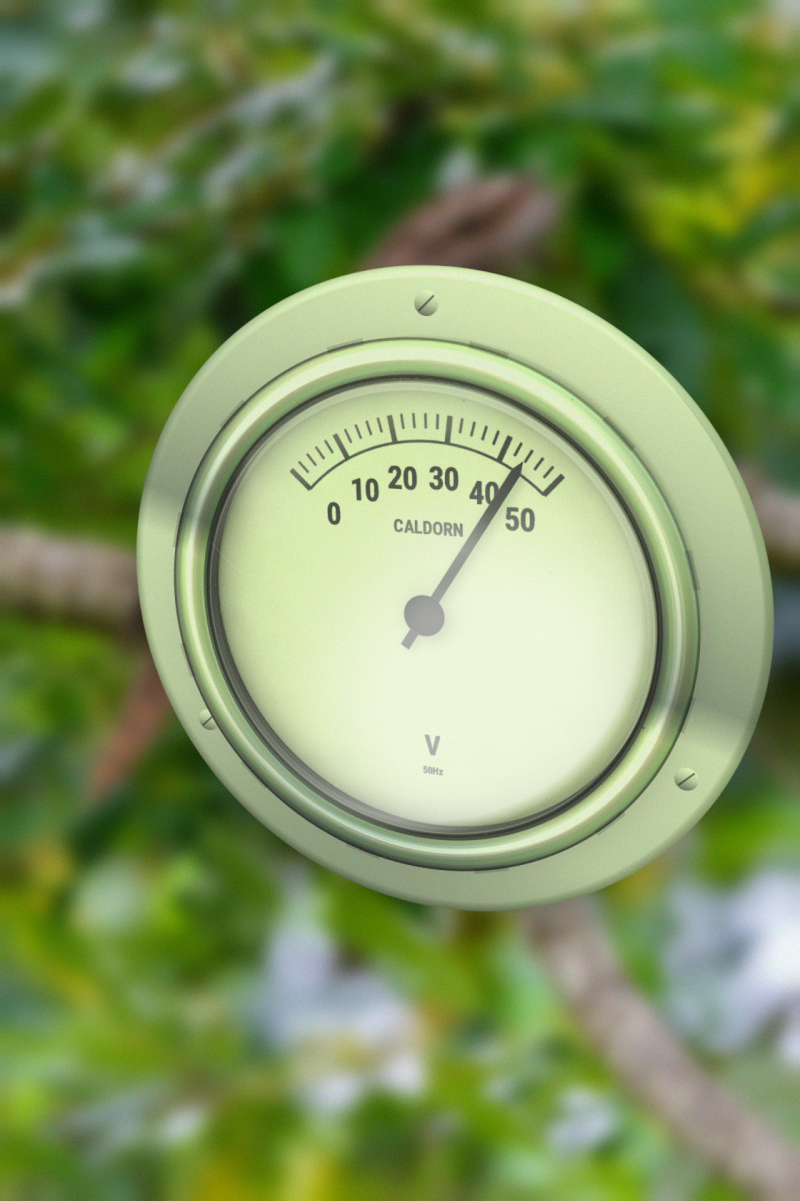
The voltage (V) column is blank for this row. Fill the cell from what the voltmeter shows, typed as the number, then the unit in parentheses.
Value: 44 (V)
